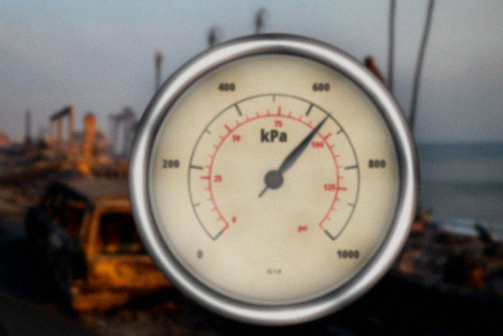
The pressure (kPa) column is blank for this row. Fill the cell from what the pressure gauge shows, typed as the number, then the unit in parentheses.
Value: 650 (kPa)
